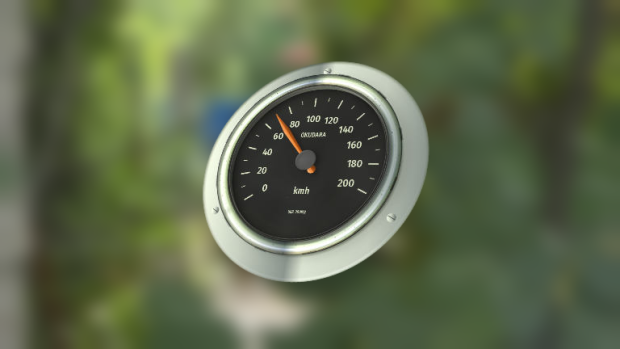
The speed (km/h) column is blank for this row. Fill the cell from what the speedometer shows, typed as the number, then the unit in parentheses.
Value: 70 (km/h)
